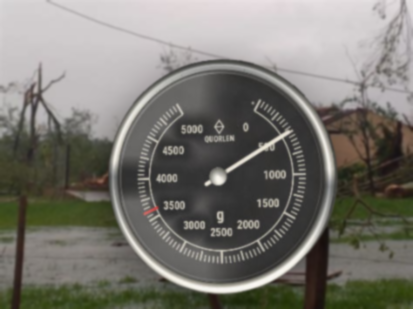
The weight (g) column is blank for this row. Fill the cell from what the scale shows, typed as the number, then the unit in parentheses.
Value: 500 (g)
